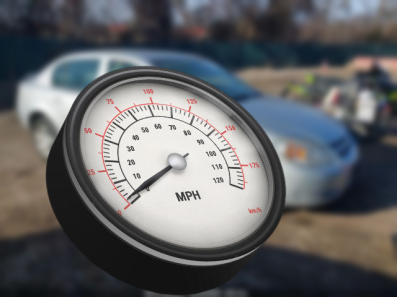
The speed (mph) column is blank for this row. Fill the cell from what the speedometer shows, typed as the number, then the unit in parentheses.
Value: 2 (mph)
